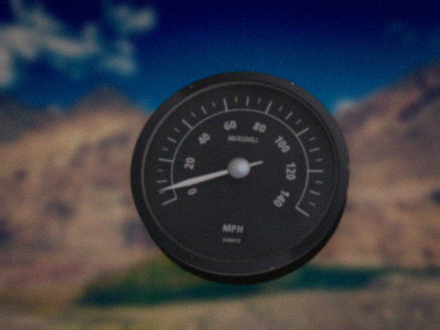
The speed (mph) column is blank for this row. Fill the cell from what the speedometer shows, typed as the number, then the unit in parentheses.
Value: 5 (mph)
